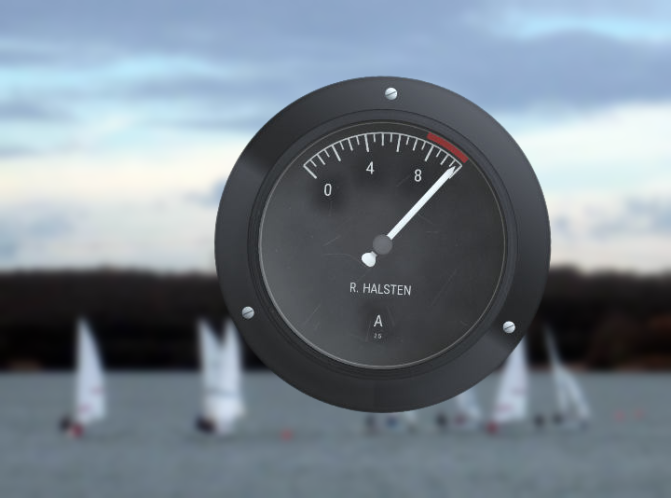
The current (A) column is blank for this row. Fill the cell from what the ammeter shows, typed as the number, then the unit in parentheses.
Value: 9.75 (A)
